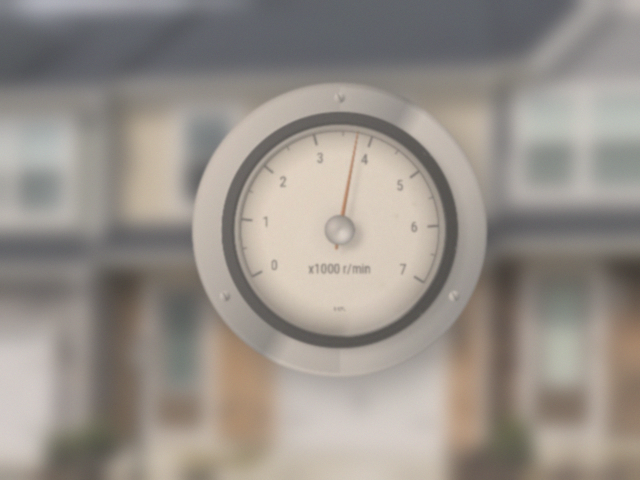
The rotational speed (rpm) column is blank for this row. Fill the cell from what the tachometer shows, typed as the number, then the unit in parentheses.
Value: 3750 (rpm)
